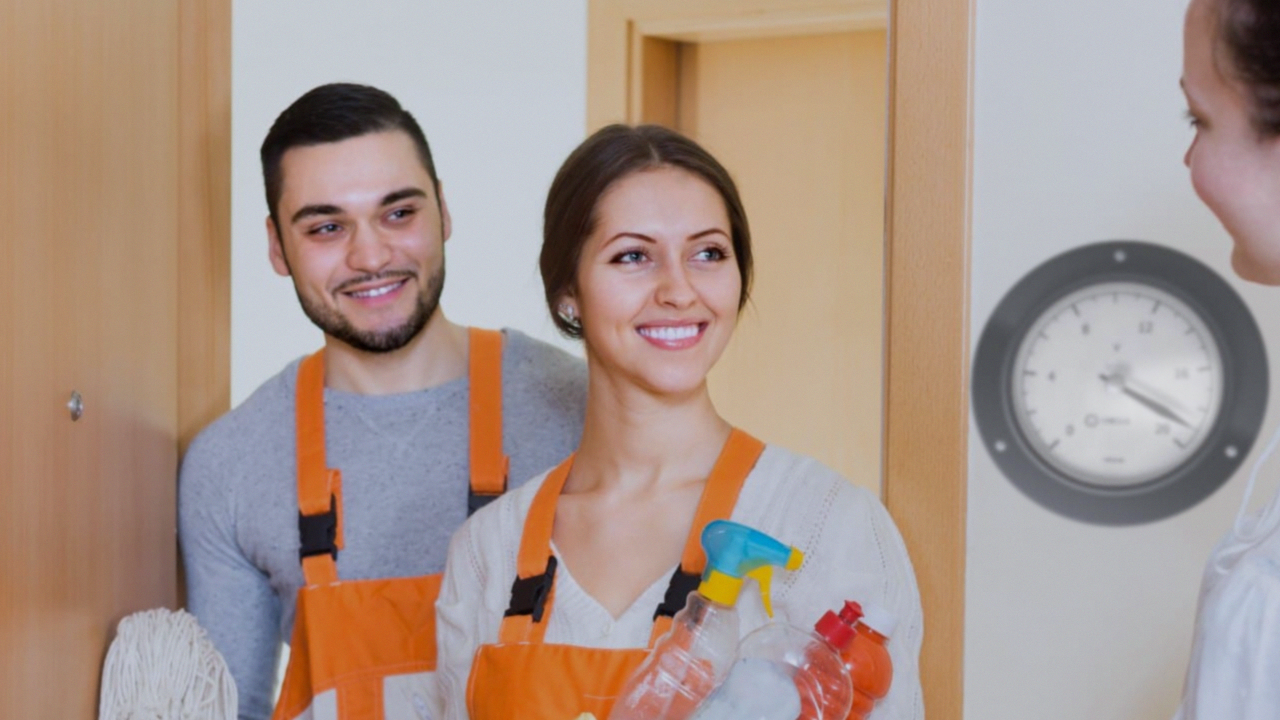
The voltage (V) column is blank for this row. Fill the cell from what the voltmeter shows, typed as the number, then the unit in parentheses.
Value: 19 (V)
